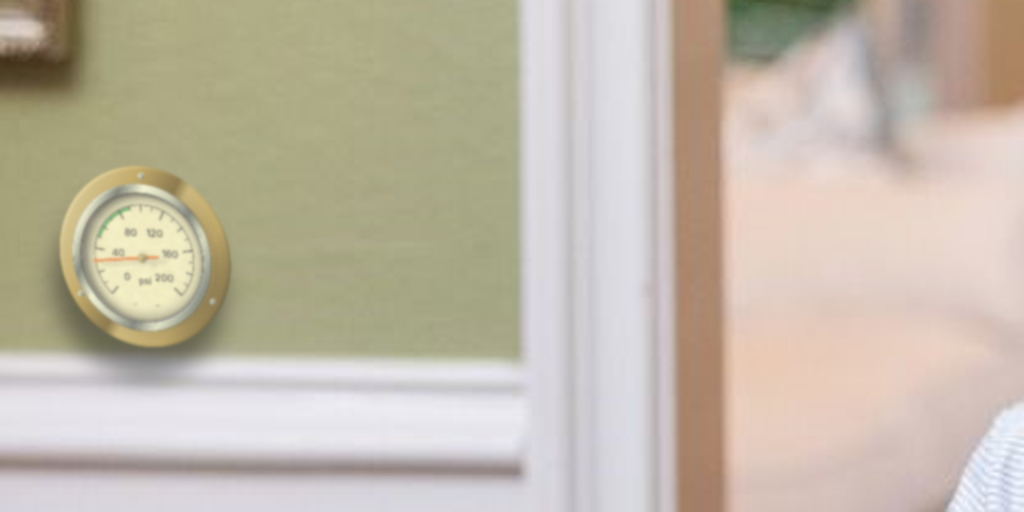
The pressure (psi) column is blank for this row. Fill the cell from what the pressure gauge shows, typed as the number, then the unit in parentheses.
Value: 30 (psi)
